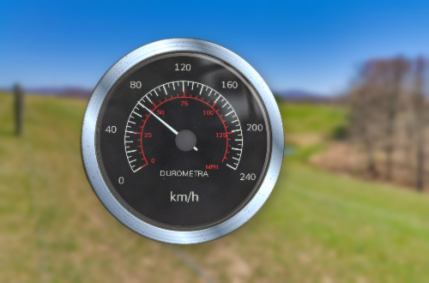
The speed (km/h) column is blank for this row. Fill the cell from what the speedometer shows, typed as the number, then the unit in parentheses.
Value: 70 (km/h)
